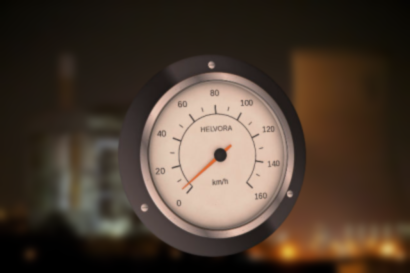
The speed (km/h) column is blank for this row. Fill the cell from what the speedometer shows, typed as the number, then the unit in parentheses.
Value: 5 (km/h)
